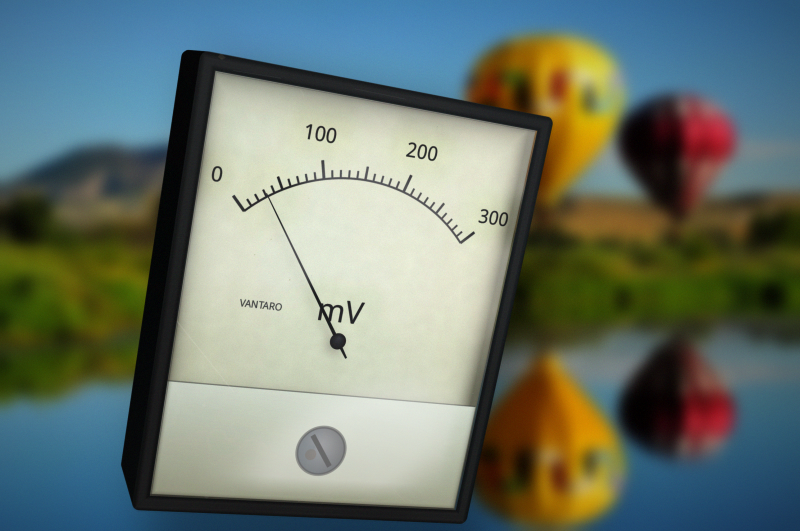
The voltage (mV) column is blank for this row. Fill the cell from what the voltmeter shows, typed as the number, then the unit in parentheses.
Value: 30 (mV)
